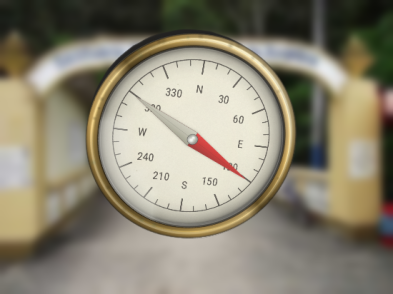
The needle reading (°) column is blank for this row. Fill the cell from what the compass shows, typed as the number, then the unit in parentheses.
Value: 120 (°)
